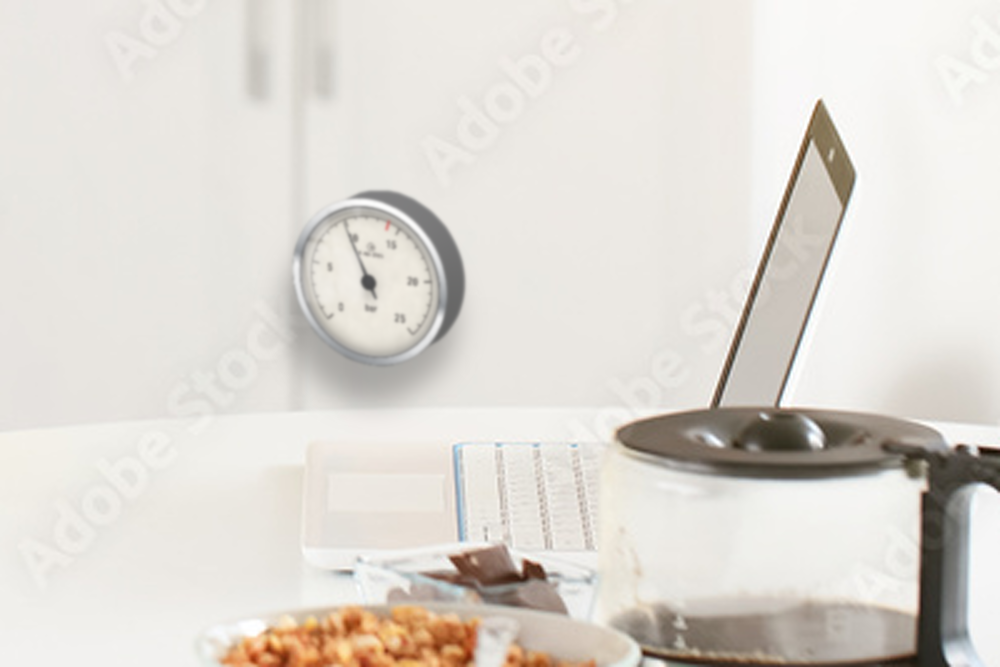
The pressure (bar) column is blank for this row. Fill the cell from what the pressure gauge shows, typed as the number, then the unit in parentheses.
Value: 10 (bar)
